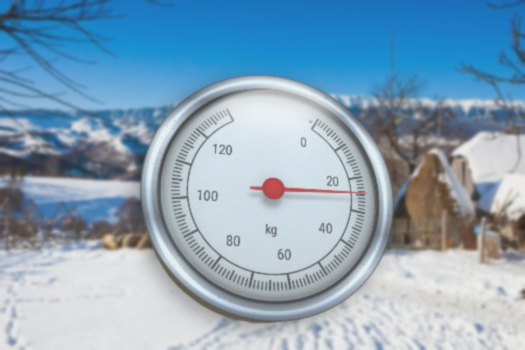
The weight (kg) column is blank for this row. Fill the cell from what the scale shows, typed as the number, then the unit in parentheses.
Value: 25 (kg)
